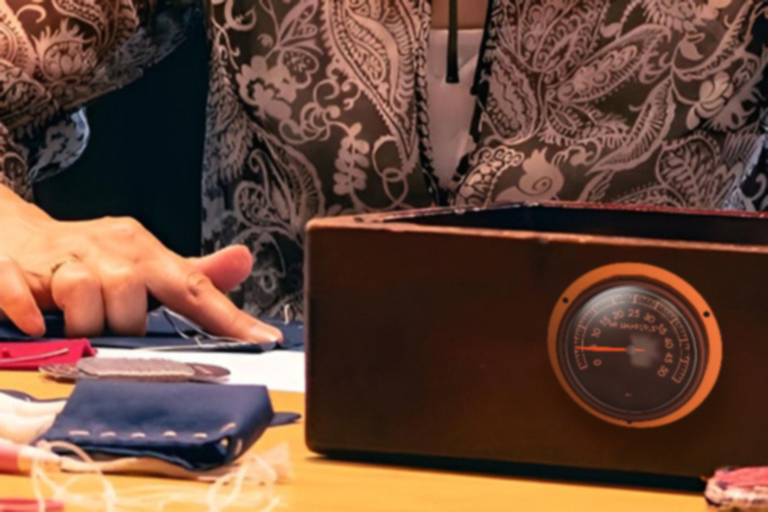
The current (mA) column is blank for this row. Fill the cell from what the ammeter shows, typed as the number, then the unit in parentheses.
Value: 5 (mA)
